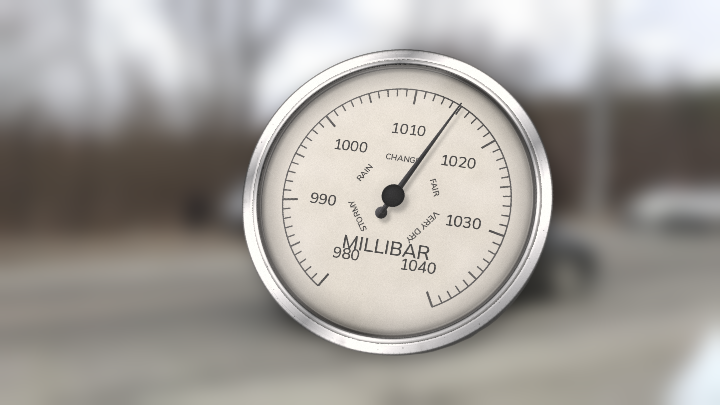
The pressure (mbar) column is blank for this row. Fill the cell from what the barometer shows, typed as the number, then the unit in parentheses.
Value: 1015 (mbar)
